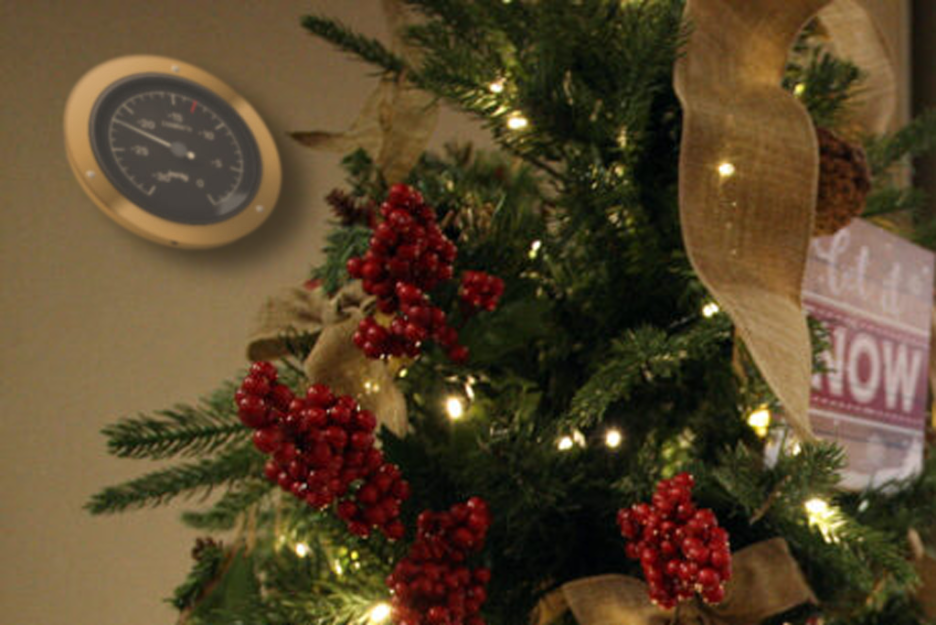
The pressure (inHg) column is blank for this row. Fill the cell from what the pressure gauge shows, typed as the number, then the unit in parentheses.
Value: -22 (inHg)
